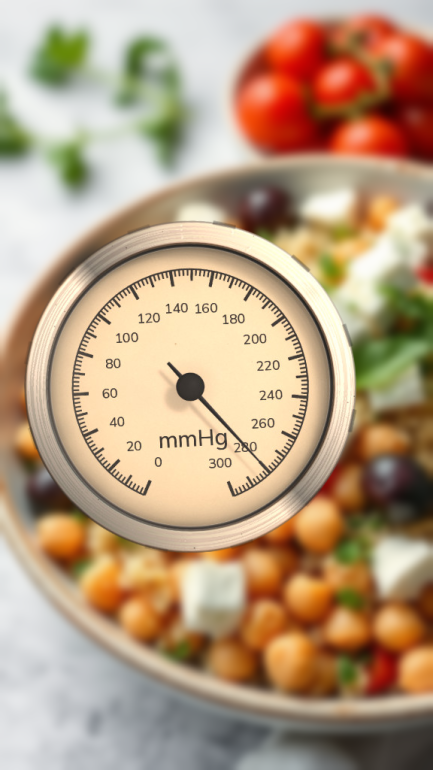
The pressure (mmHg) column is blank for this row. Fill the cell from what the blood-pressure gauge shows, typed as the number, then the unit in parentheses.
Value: 280 (mmHg)
